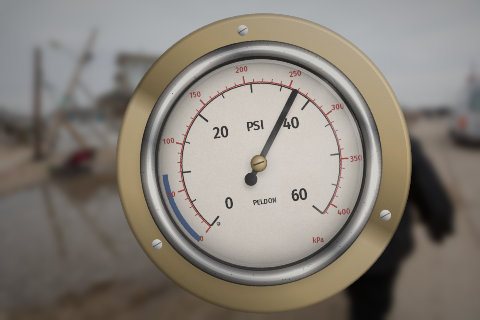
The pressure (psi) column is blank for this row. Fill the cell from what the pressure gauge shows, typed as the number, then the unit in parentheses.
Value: 37.5 (psi)
